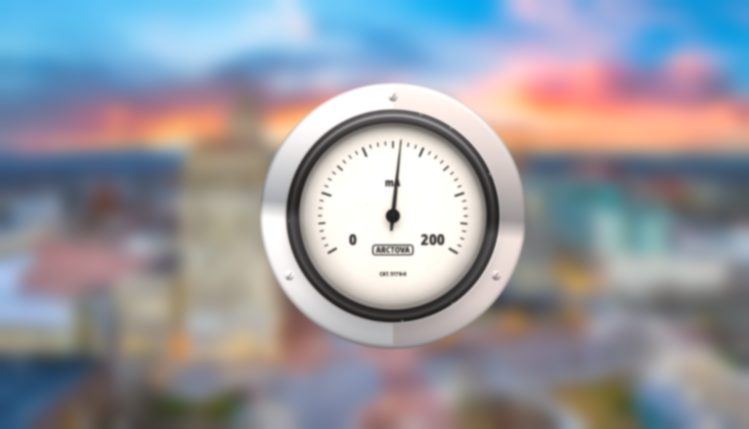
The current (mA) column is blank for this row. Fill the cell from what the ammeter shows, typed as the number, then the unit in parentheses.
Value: 105 (mA)
